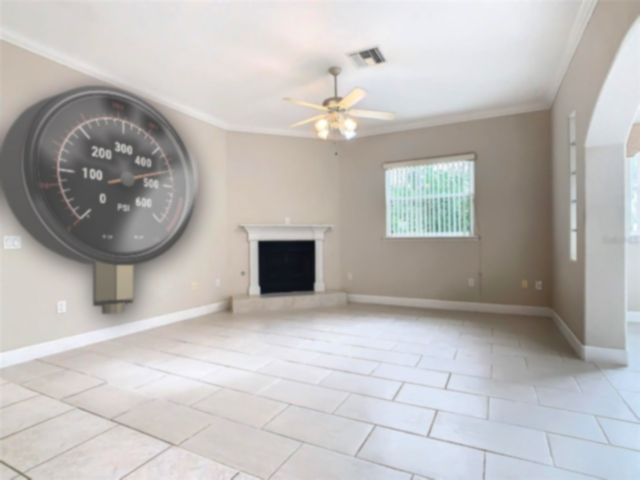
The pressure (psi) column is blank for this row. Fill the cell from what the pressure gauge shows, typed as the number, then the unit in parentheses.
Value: 460 (psi)
